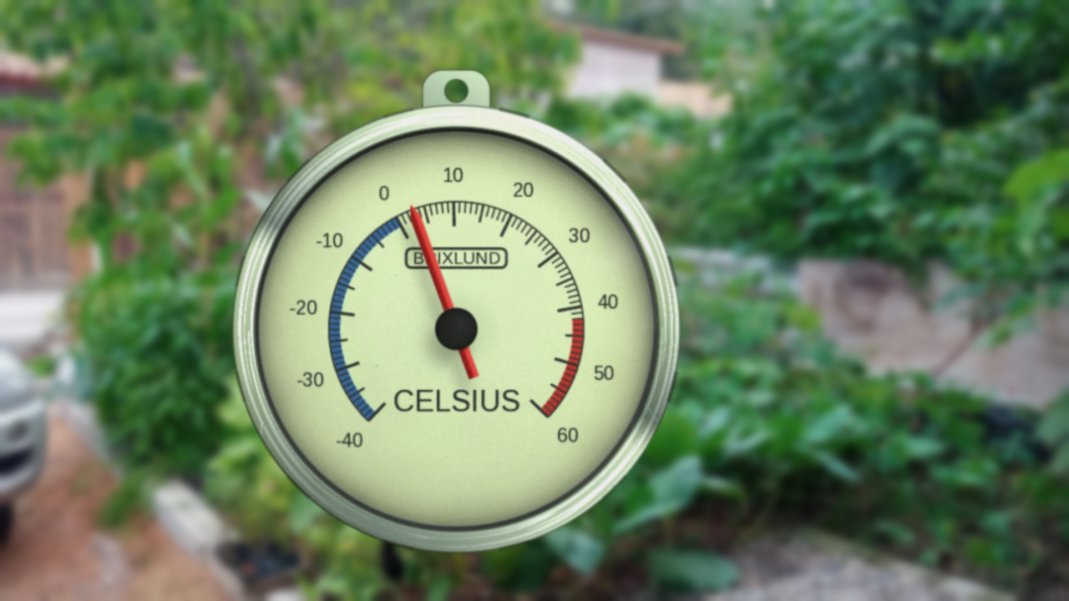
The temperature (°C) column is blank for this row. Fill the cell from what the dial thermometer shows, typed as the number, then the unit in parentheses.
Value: 3 (°C)
